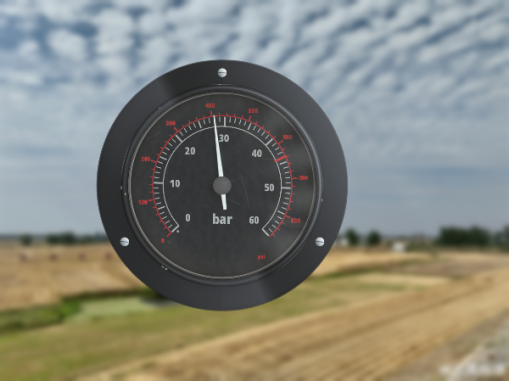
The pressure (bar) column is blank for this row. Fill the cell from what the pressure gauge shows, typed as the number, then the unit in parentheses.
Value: 28 (bar)
